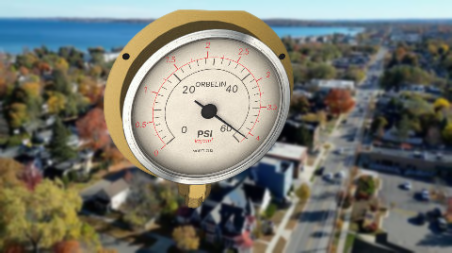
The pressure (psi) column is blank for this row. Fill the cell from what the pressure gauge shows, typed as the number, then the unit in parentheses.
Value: 58 (psi)
